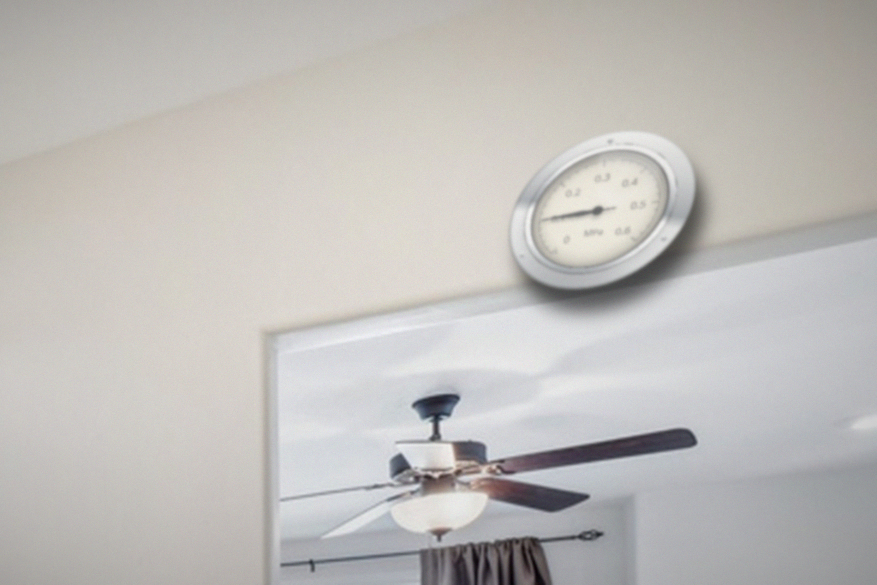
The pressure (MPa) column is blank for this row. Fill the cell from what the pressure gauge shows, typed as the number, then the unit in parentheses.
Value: 0.1 (MPa)
